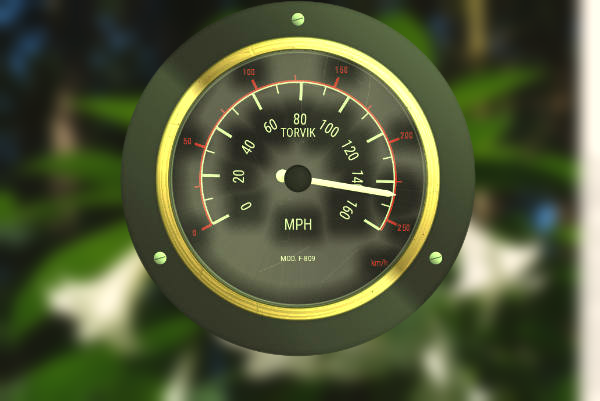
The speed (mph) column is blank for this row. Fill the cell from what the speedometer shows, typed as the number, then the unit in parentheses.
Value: 145 (mph)
